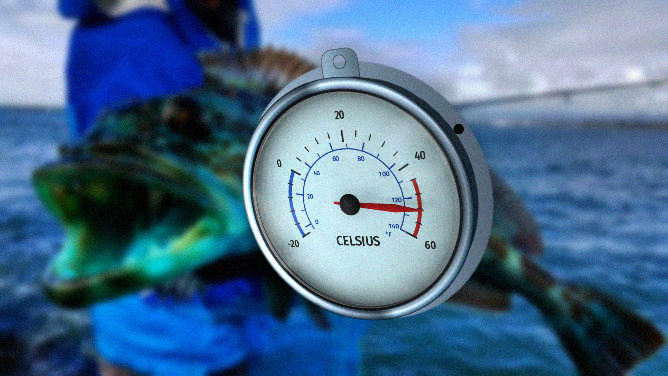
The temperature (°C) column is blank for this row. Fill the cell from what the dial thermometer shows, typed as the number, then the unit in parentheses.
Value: 52 (°C)
